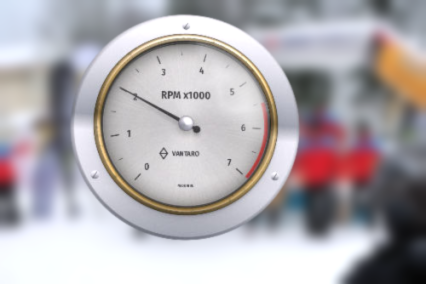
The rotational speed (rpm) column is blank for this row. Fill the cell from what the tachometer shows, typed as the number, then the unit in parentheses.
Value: 2000 (rpm)
